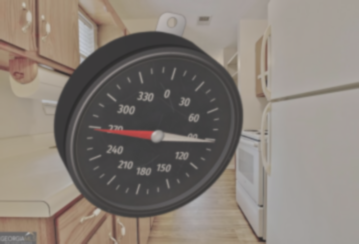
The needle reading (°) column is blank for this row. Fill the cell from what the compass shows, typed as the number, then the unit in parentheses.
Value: 270 (°)
